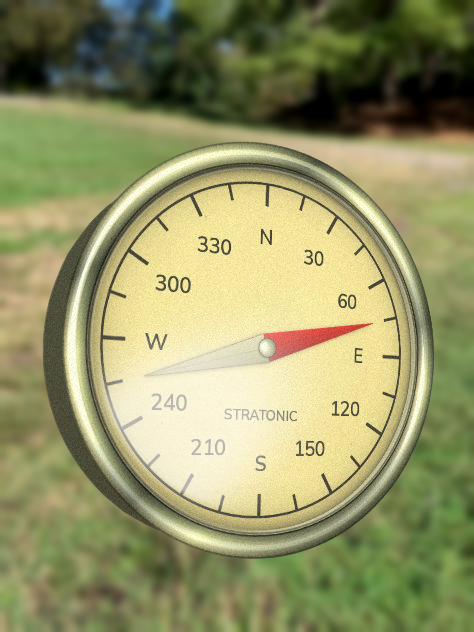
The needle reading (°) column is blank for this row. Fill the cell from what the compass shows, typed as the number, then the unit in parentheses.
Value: 75 (°)
